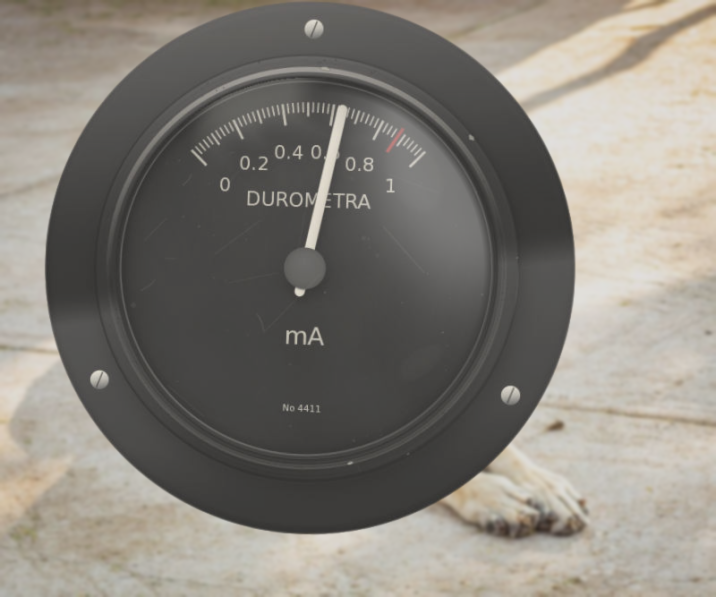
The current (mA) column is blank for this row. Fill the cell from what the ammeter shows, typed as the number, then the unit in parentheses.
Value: 0.64 (mA)
